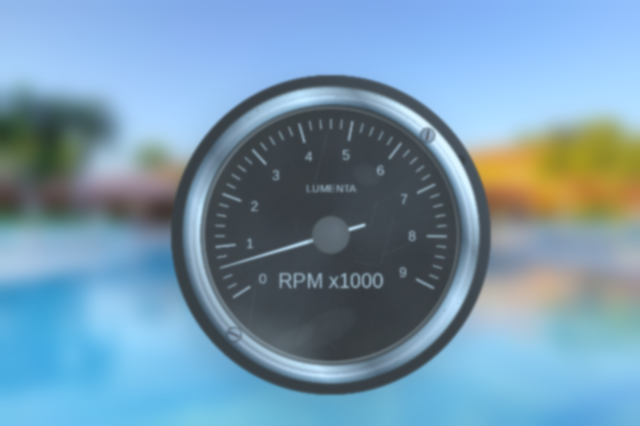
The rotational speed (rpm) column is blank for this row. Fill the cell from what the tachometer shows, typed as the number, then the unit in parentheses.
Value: 600 (rpm)
